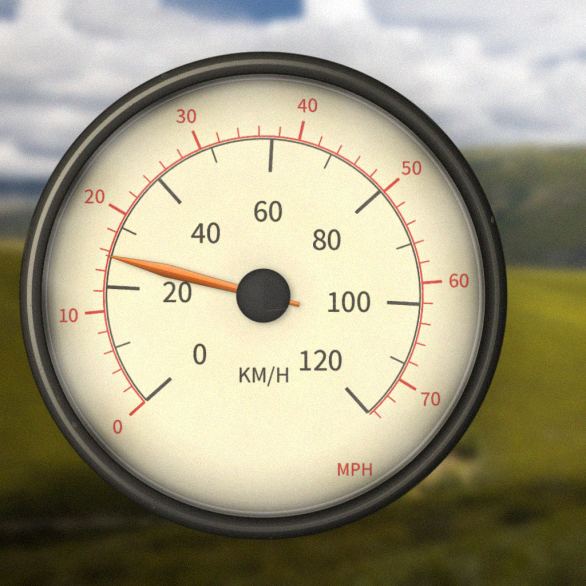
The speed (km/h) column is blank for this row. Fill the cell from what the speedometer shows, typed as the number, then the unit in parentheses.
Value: 25 (km/h)
